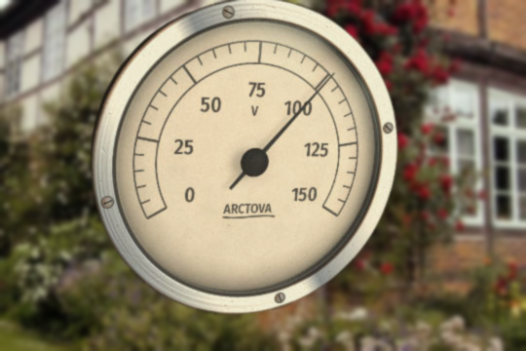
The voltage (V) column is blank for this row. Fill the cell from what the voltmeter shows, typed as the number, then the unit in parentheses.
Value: 100 (V)
